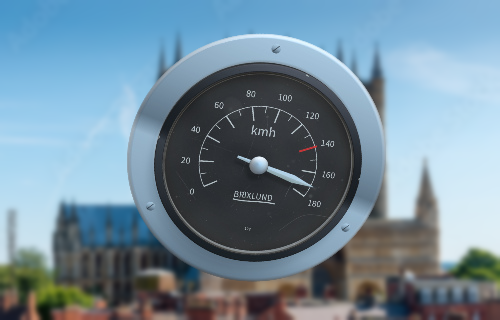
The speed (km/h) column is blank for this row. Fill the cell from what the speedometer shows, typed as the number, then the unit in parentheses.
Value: 170 (km/h)
